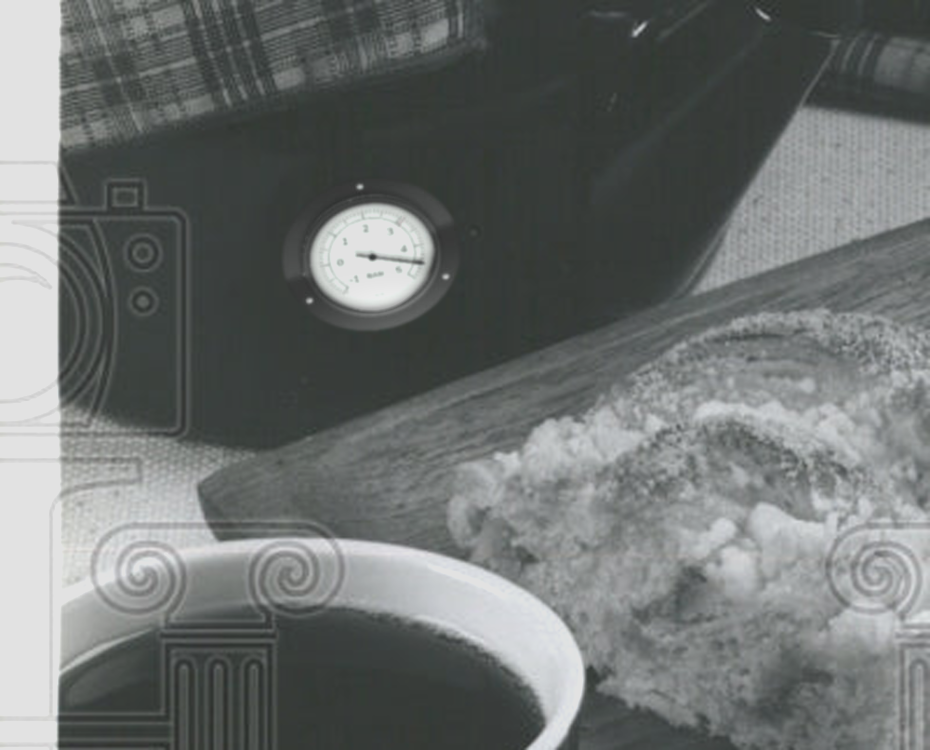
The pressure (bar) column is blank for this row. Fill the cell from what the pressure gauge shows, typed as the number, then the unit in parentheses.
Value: 4.5 (bar)
